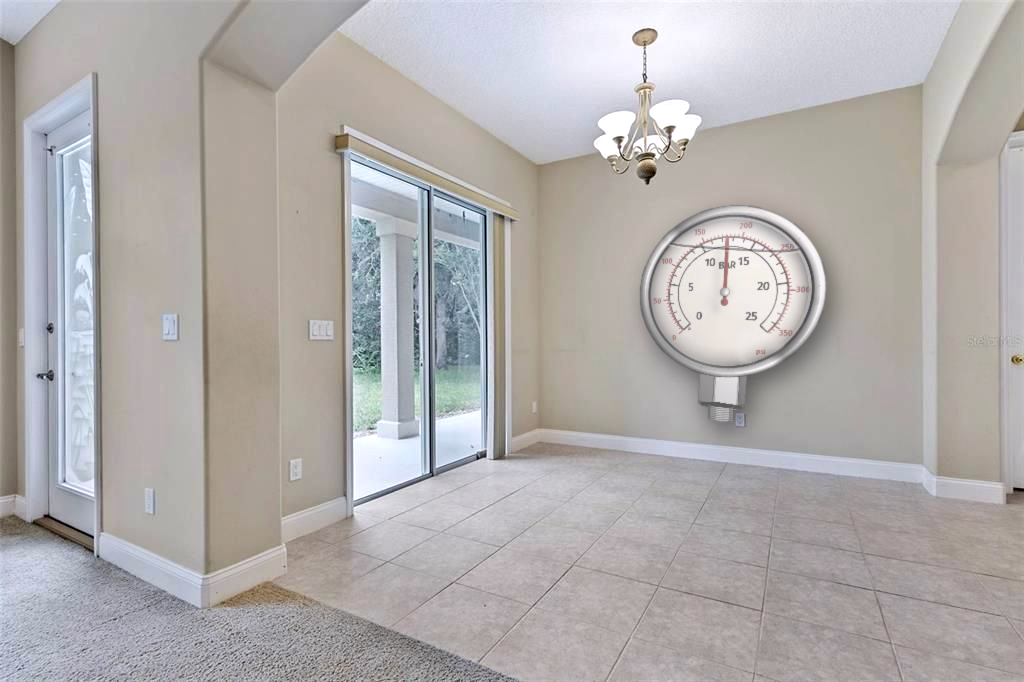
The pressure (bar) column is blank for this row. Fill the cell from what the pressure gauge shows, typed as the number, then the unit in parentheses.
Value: 12.5 (bar)
